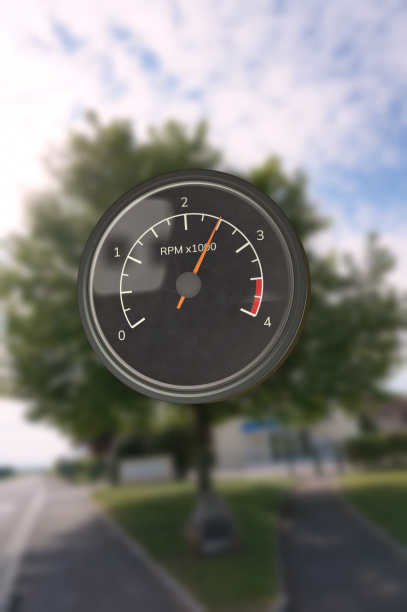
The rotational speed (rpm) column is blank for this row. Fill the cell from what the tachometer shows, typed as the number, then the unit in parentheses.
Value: 2500 (rpm)
